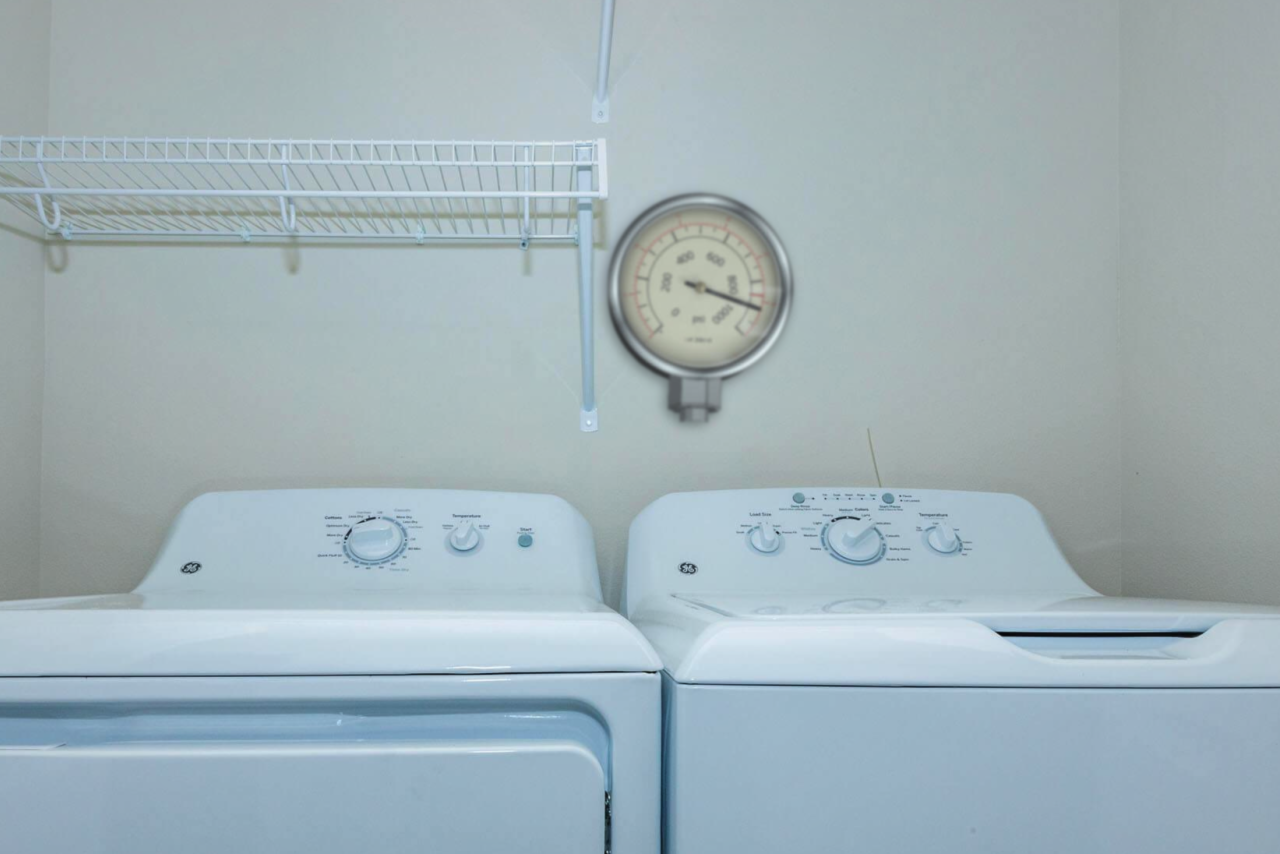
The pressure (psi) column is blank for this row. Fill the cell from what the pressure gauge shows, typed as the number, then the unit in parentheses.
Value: 900 (psi)
